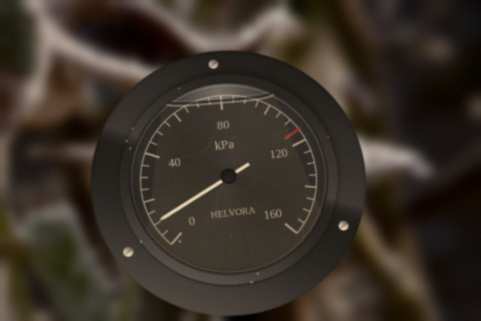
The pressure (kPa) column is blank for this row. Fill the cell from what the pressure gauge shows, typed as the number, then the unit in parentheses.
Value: 10 (kPa)
